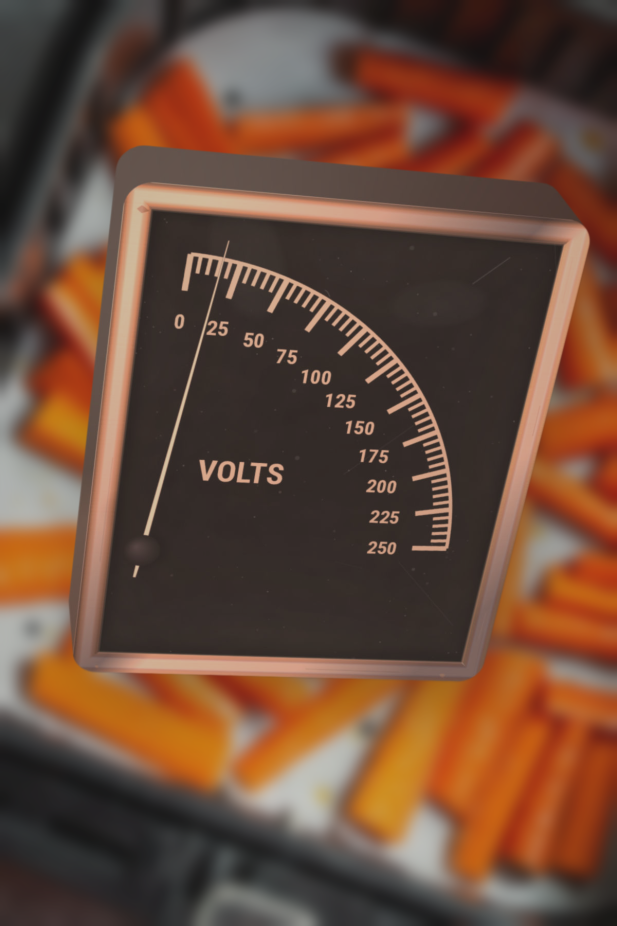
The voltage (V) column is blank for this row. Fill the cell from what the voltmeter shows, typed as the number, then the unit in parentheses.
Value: 15 (V)
